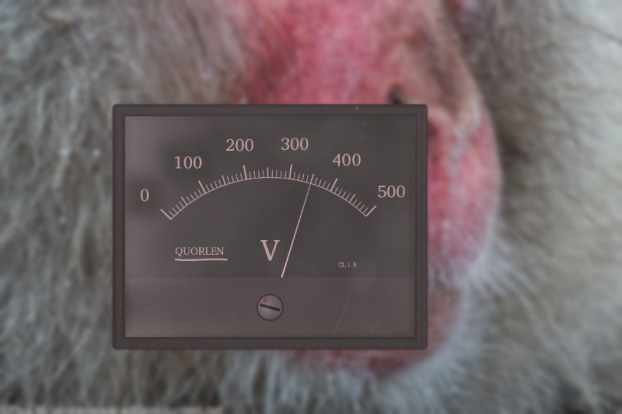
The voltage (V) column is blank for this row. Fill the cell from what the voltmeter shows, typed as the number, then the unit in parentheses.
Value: 350 (V)
